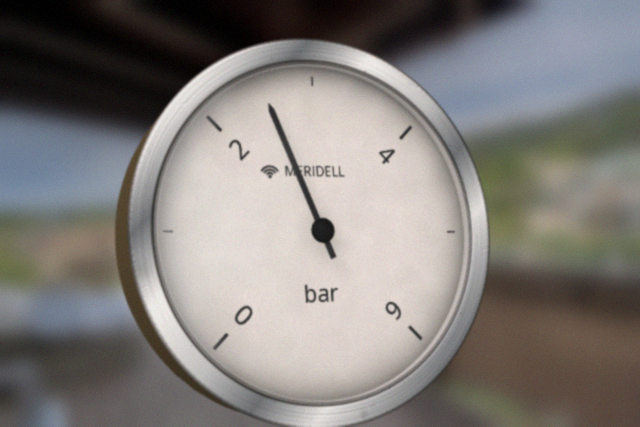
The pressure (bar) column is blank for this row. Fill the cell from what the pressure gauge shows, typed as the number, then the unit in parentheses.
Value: 2.5 (bar)
